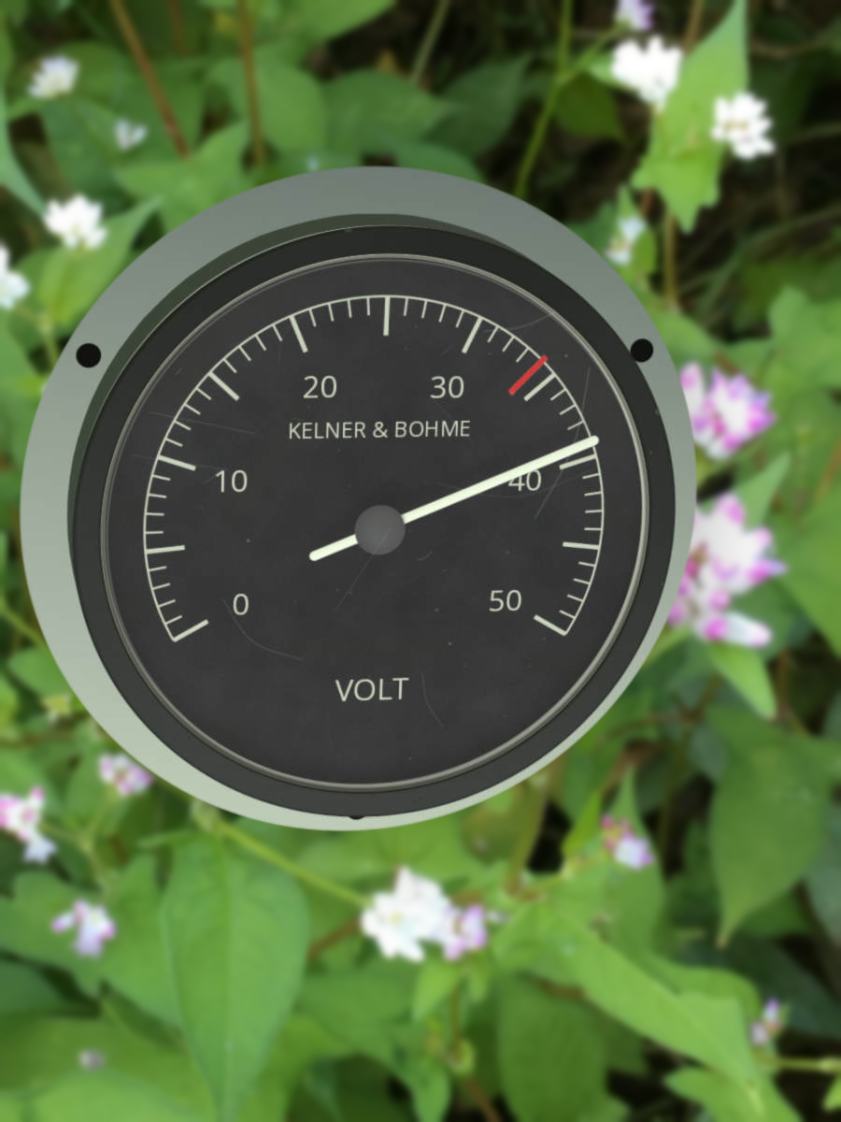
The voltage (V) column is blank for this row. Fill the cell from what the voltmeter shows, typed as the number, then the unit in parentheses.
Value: 39 (V)
